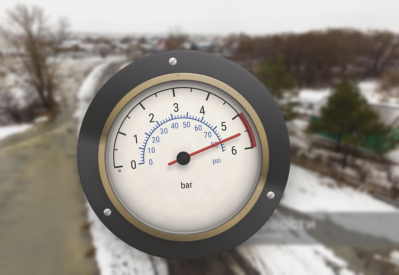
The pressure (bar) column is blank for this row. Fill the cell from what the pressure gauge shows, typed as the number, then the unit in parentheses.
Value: 5.5 (bar)
